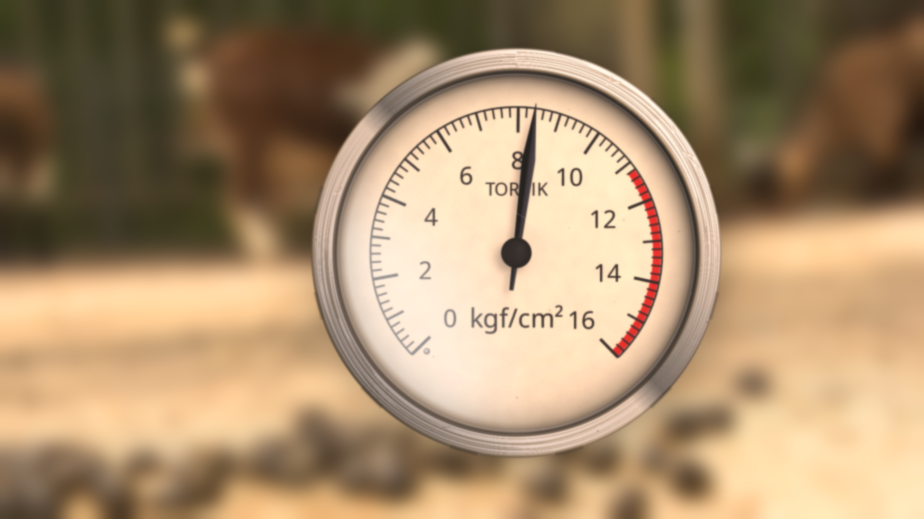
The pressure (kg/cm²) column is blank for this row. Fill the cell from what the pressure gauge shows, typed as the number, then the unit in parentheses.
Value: 8.4 (kg/cm²)
